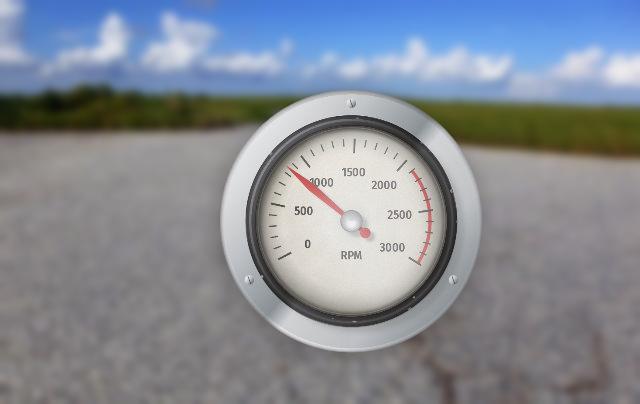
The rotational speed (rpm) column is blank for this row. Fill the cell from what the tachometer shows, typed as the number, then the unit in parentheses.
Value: 850 (rpm)
